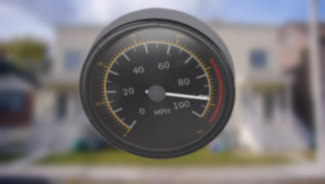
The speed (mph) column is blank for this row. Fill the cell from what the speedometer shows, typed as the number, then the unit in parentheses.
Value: 90 (mph)
